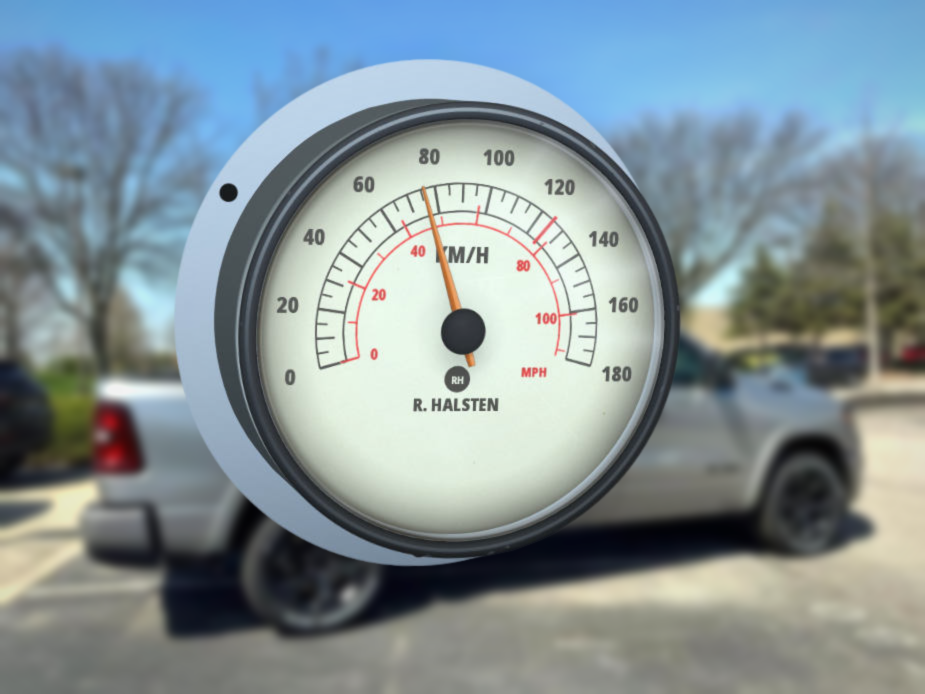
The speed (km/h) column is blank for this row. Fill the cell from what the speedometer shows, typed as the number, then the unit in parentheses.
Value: 75 (km/h)
